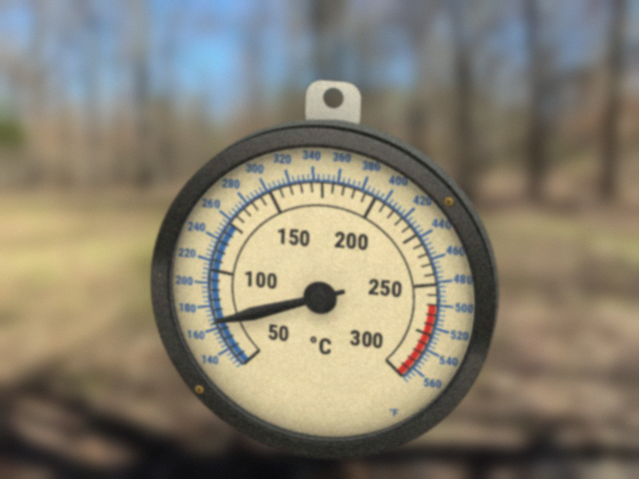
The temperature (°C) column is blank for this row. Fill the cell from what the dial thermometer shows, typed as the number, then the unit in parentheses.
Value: 75 (°C)
